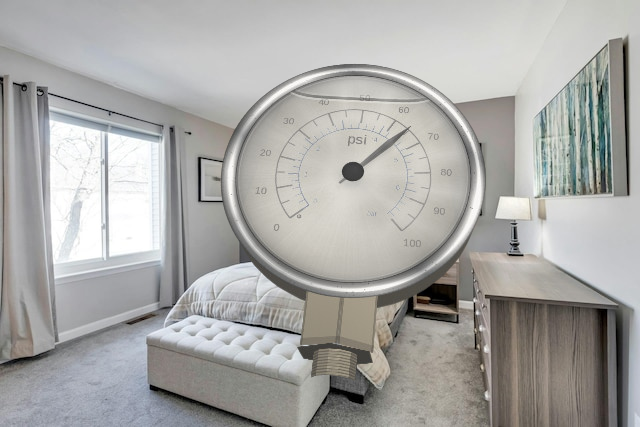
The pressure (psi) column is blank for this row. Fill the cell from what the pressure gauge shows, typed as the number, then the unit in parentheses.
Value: 65 (psi)
